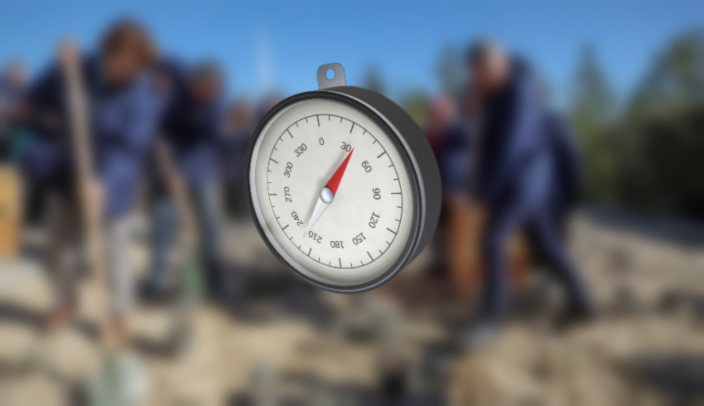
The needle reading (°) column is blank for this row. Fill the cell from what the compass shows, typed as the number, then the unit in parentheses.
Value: 40 (°)
